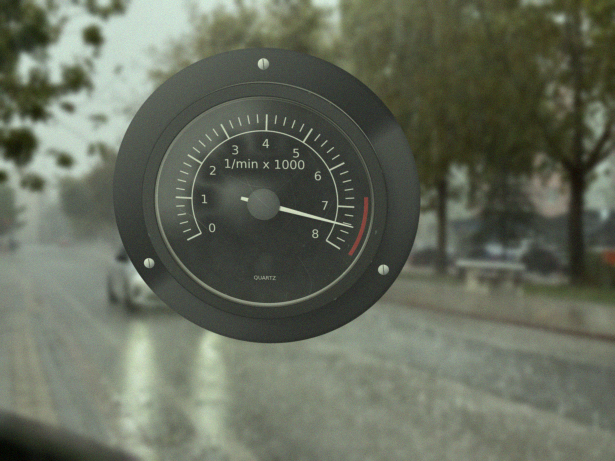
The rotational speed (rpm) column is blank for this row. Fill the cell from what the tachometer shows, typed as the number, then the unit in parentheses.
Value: 7400 (rpm)
